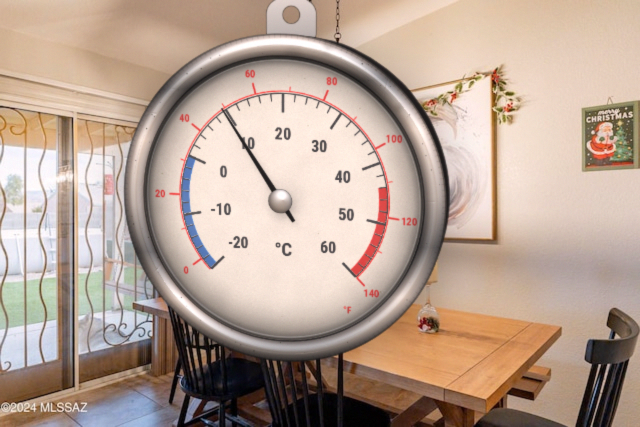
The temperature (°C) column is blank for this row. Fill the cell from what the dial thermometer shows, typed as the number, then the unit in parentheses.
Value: 10 (°C)
